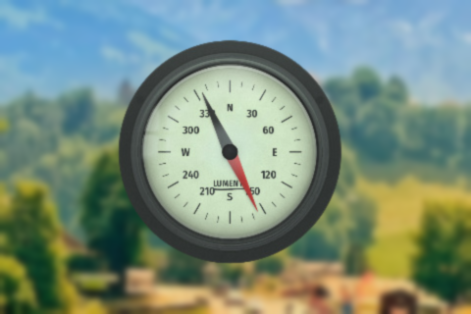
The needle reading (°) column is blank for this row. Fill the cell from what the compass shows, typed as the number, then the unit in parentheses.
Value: 155 (°)
